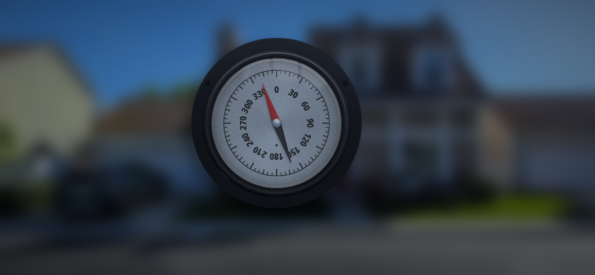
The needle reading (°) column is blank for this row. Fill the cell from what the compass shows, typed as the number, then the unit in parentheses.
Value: 340 (°)
